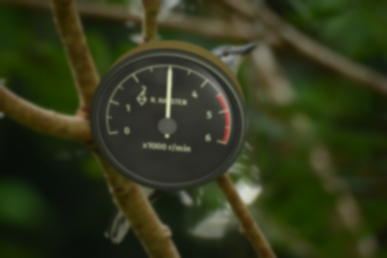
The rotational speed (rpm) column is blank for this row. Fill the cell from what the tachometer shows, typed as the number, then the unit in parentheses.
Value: 3000 (rpm)
